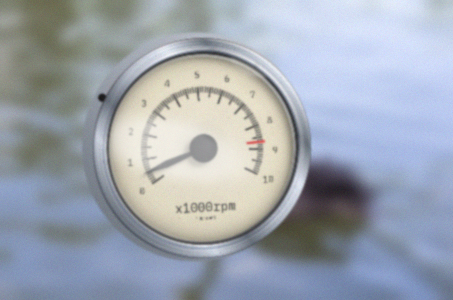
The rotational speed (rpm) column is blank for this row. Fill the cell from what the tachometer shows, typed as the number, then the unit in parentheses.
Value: 500 (rpm)
